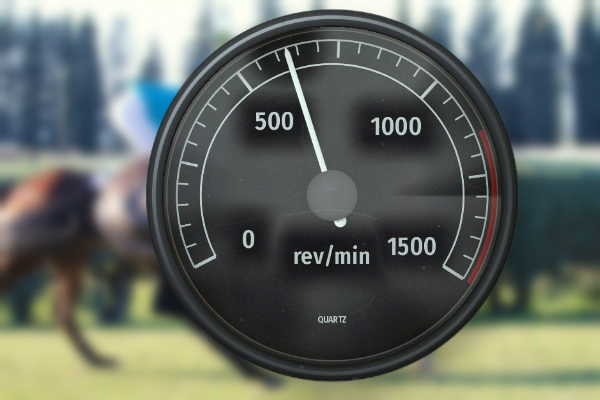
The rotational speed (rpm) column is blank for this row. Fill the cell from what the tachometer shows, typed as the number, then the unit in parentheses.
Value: 625 (rpm)
